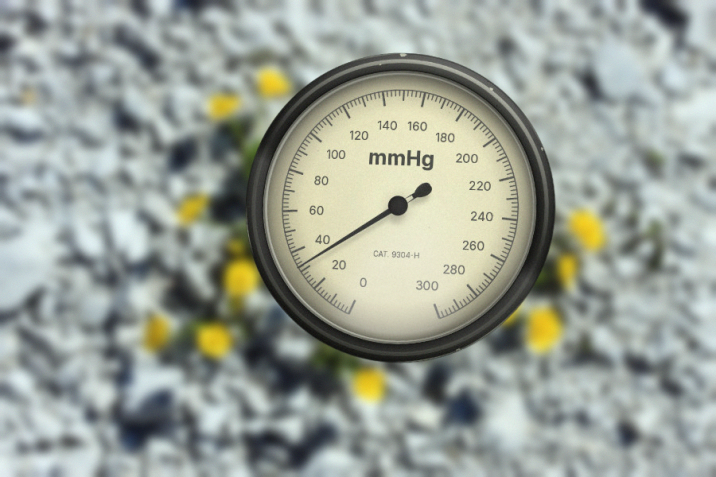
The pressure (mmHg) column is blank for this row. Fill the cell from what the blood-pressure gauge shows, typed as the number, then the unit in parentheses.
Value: 32 (mmHg)
